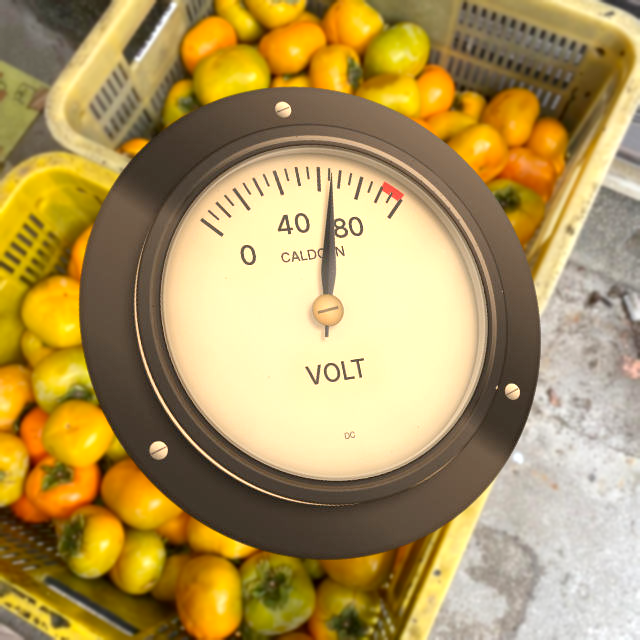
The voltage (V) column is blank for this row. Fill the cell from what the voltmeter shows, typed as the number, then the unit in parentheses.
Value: 65 (V)
